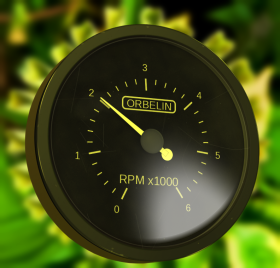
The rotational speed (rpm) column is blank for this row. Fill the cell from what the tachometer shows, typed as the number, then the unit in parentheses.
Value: 2000 (rpm)
